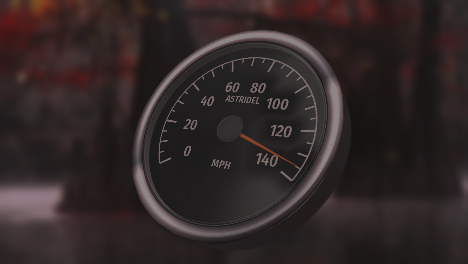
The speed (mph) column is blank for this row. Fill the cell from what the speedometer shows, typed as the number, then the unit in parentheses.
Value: 135 (mph)
